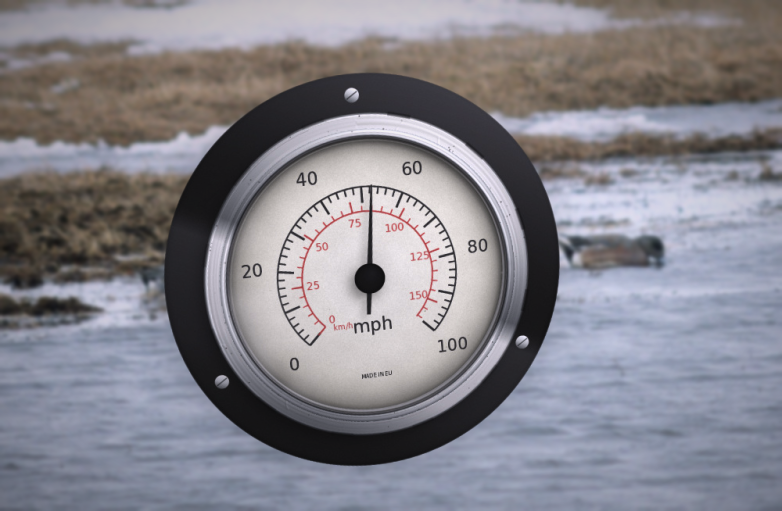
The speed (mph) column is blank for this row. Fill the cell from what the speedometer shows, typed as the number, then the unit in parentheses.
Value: 52 (mph)
